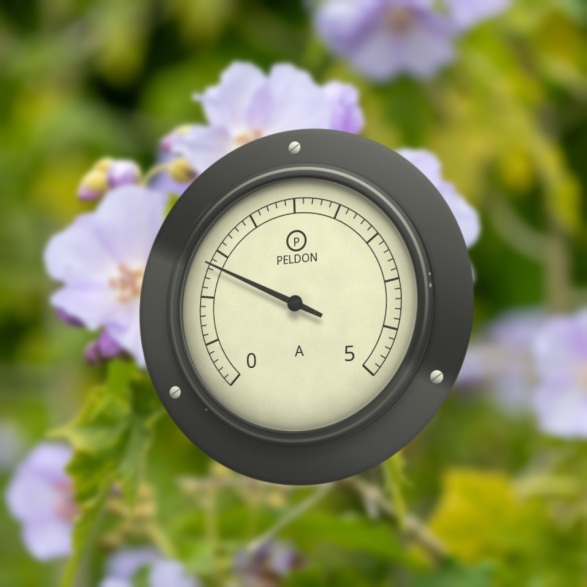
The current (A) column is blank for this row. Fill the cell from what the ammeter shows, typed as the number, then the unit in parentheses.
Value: 1.35 (A)
